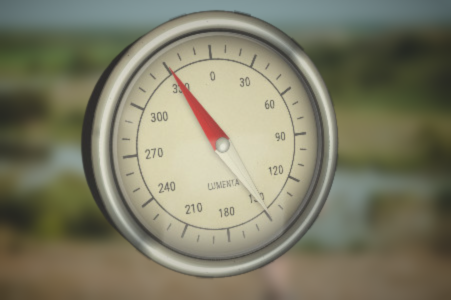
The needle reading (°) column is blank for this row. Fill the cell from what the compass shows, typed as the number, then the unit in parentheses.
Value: 330 (°)
